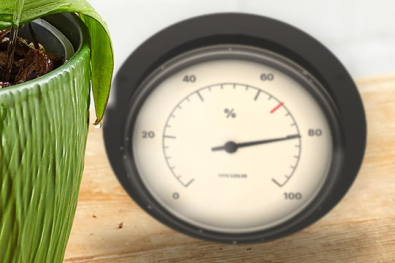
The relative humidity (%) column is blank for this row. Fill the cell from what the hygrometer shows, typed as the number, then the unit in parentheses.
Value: 80 (%)
